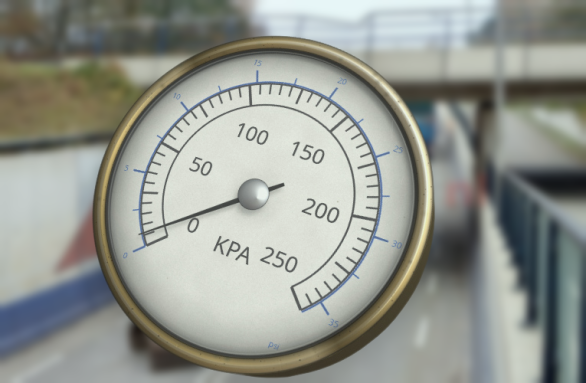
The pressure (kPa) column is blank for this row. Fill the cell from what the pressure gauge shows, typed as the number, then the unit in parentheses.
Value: 5 (kPa)
